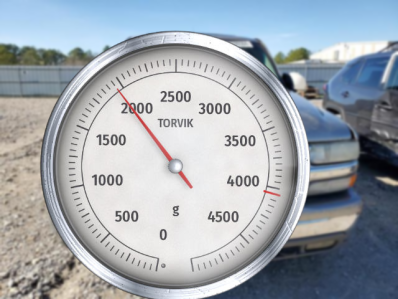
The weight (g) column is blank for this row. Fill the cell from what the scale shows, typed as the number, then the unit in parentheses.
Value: 1950 (g)
